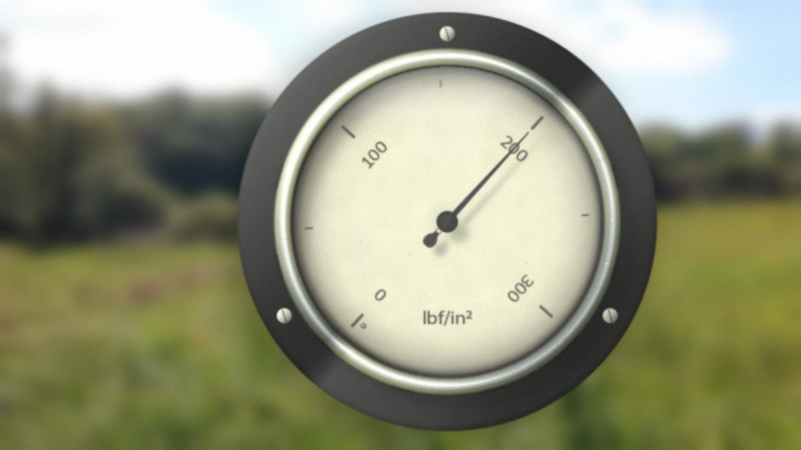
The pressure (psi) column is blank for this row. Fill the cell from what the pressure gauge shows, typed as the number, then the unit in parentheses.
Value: 200 (psi)
